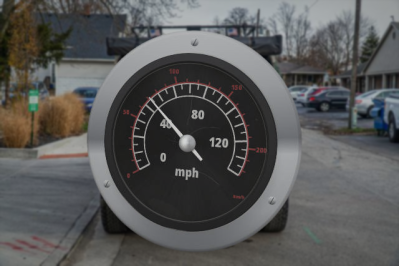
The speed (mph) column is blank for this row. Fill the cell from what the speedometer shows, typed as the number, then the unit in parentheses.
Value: 45 (mph)
